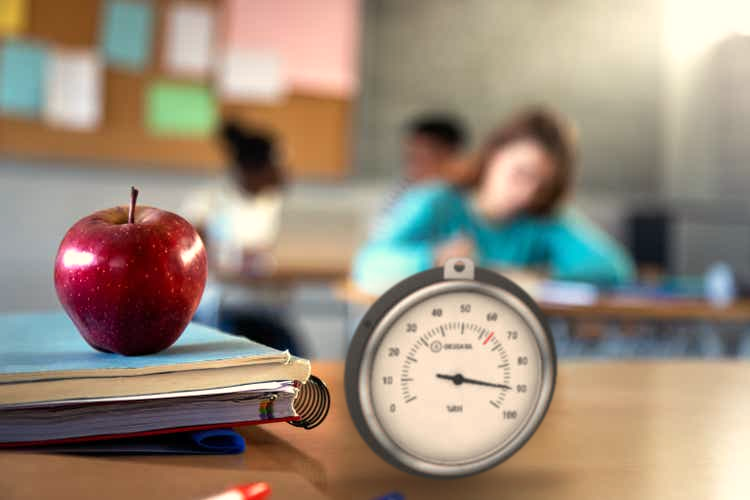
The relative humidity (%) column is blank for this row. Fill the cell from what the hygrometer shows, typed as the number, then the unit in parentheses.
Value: 90 (%)
